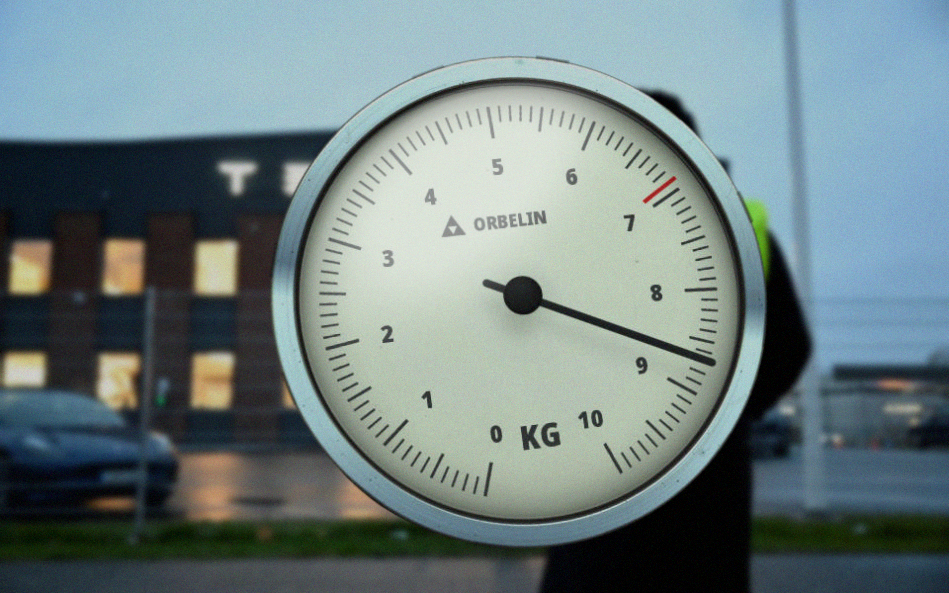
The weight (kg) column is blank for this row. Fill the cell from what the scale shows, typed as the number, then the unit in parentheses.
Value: 8.7 (kg)
